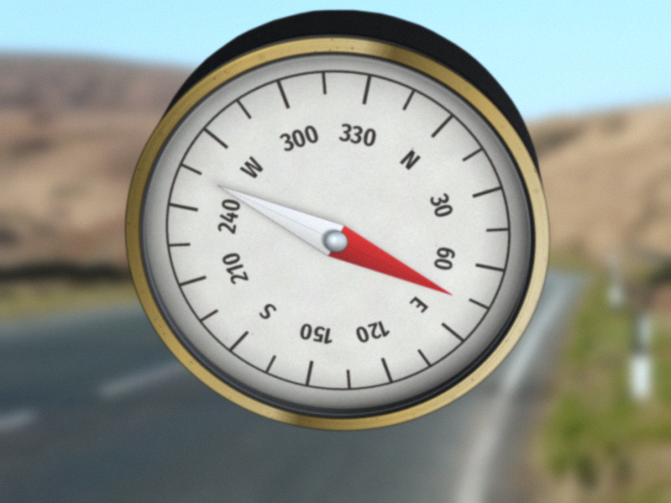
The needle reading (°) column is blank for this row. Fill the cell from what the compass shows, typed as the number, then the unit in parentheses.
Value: 75 (°)
